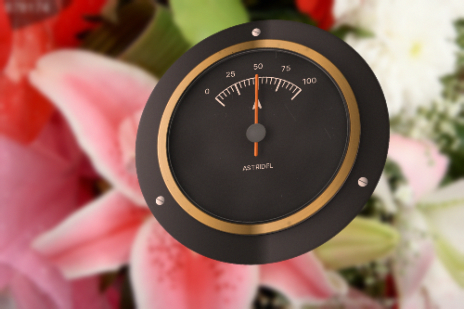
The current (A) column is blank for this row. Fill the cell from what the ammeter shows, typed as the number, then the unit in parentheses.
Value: 50 (A)
